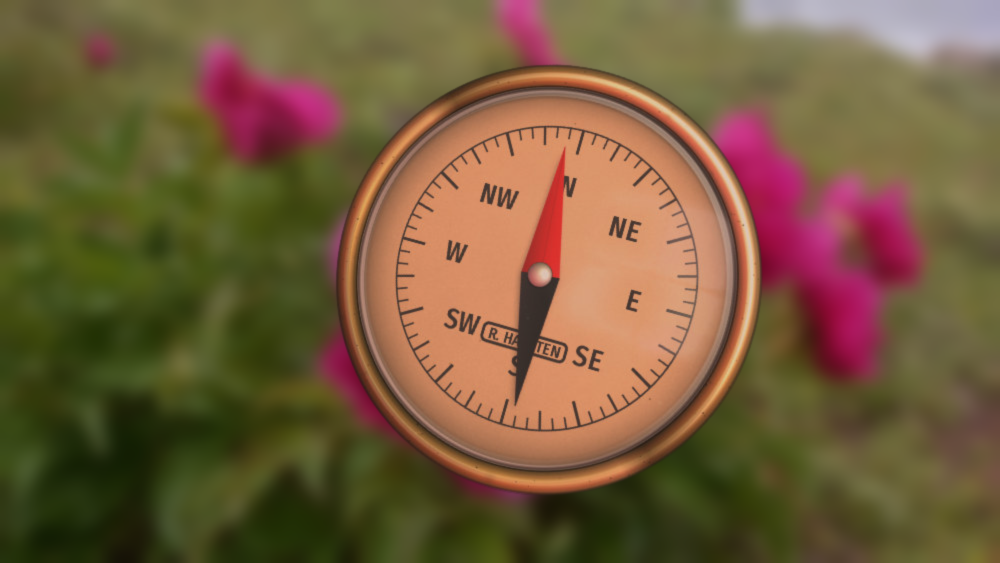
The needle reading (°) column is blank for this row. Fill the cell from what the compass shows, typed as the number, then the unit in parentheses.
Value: 355 (°)
